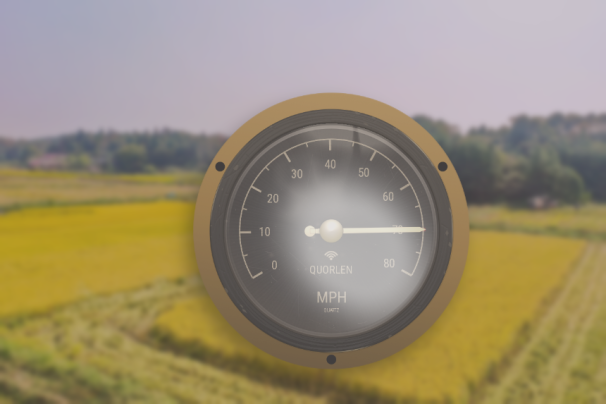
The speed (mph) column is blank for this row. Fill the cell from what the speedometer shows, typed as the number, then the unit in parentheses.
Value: 70 (mph)
